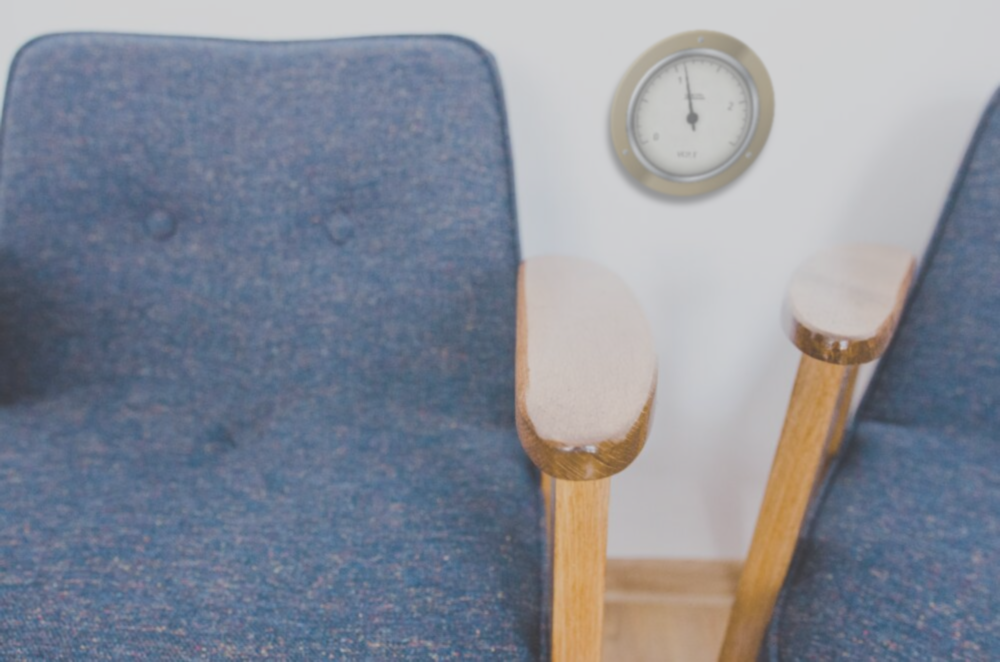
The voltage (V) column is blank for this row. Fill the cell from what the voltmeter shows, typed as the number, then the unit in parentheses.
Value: 1.1 (V)
